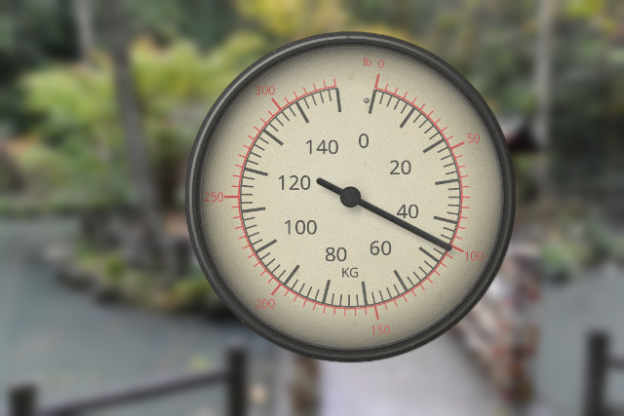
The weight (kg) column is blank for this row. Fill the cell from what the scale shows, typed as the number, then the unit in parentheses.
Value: 46 (kg)
